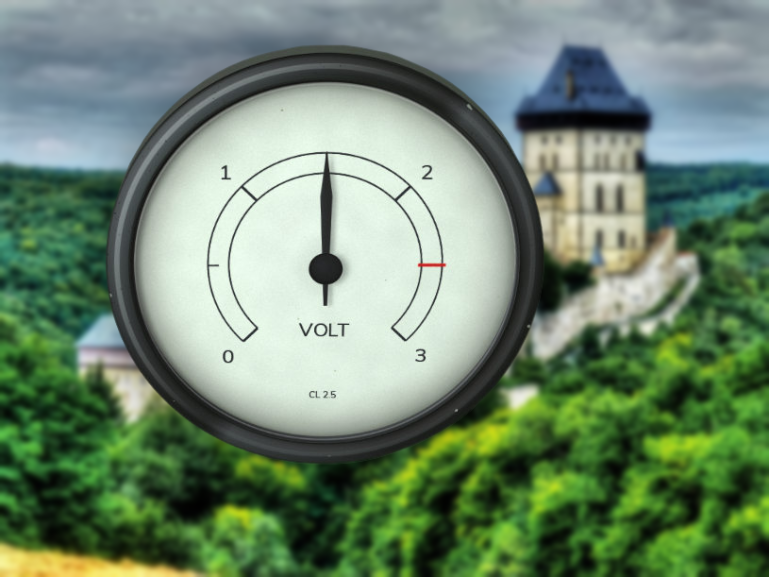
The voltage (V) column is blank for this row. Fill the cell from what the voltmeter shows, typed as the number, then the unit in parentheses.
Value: 1.5 (V)
